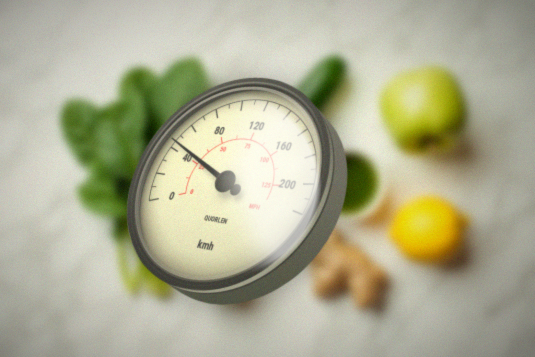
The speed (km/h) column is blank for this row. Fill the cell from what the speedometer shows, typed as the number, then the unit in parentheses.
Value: 45 (km/h)
